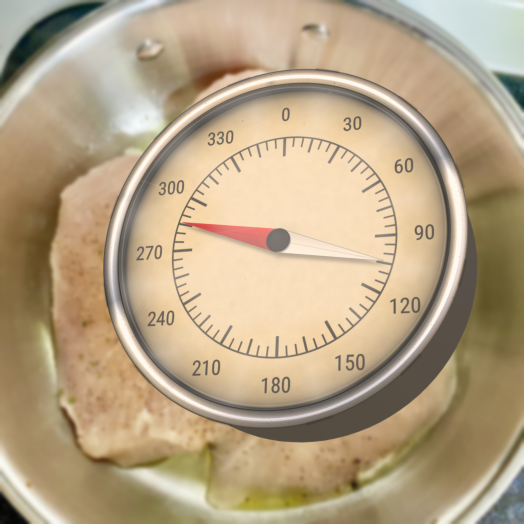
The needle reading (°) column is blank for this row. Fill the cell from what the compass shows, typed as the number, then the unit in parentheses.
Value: 285 (°)
